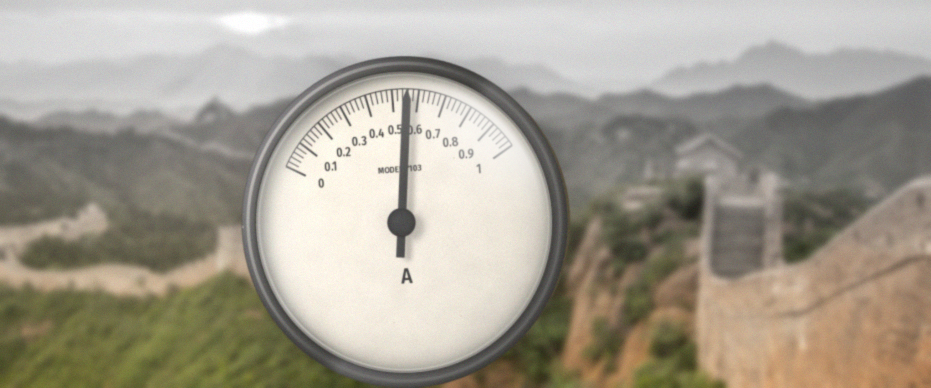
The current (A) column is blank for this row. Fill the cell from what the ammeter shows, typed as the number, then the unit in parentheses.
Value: 0.56 (A)
